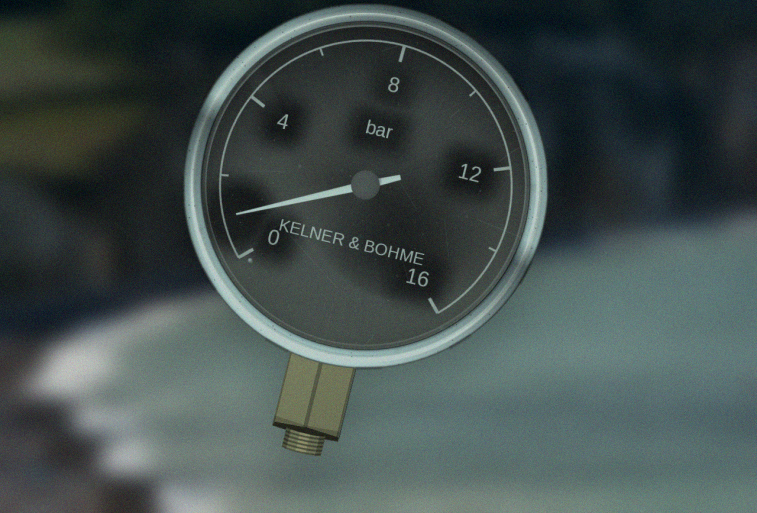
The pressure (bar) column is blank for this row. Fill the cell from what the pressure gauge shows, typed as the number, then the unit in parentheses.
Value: 1 (bar)
